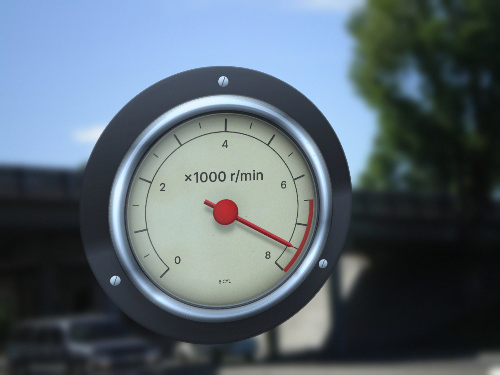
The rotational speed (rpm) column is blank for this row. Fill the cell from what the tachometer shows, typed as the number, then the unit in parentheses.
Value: 7500 (rpm)
